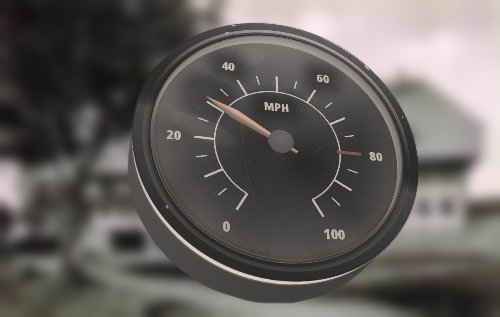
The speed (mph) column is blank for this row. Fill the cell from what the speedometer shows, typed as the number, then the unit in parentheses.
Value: 30 (mph)
